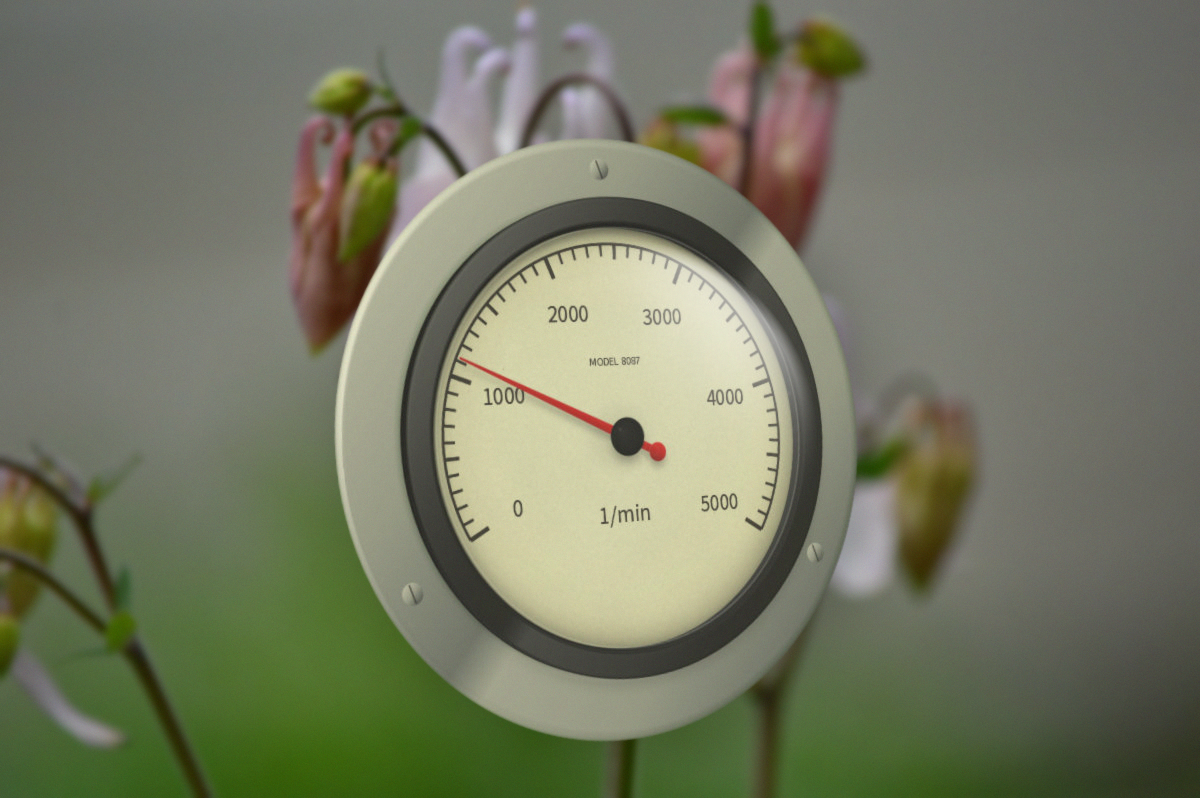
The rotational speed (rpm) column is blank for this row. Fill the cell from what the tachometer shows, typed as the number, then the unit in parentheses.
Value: 1100 (rpm)
